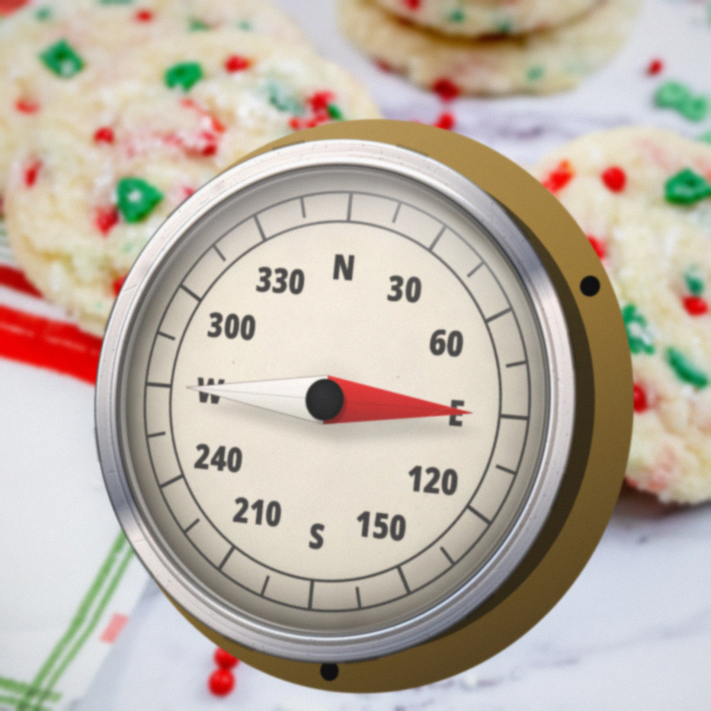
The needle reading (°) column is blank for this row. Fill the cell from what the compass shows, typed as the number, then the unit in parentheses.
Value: 90 (°)
